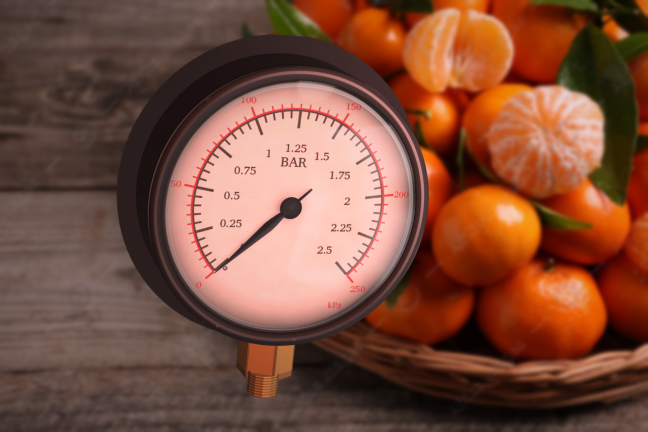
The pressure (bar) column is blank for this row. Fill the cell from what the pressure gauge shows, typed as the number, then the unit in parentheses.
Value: 0 (bar)
